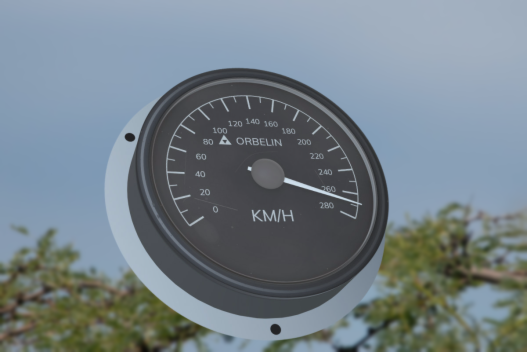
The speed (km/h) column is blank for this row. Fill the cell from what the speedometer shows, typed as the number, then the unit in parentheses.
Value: 270 (km/h)
